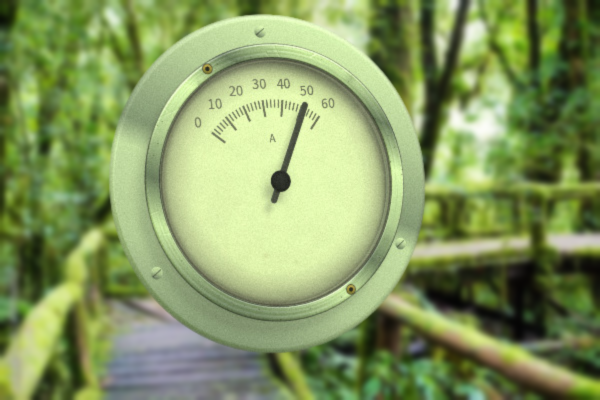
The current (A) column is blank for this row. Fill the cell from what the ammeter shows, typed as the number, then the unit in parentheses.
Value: 50 (A)
